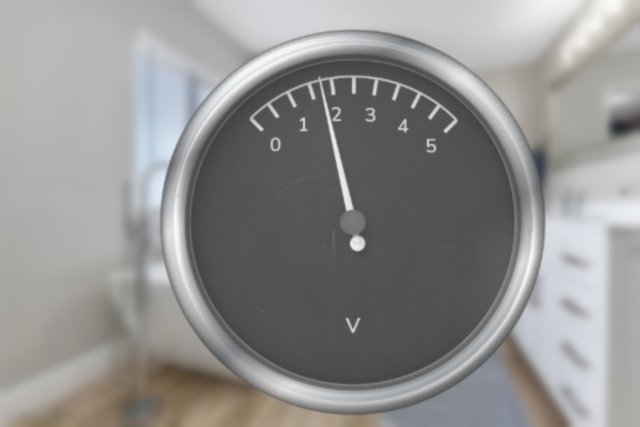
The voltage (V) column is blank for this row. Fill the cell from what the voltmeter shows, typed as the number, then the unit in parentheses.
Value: 1.75 (V)
